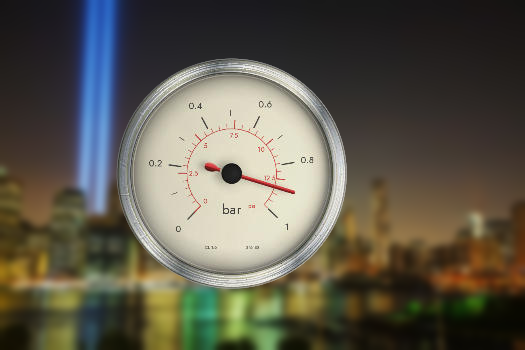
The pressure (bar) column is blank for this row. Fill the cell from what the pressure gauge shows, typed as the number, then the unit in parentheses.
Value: 0.9 (bar)
